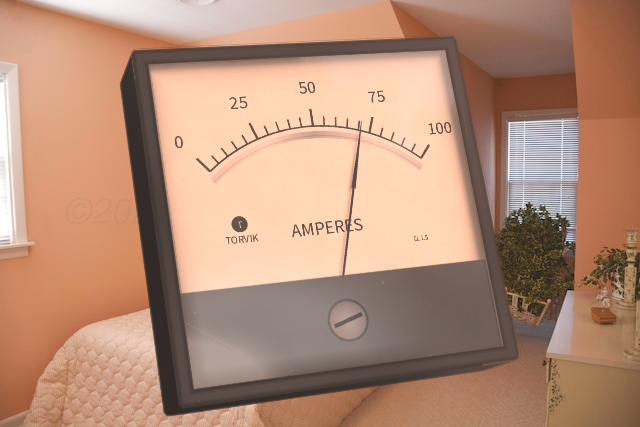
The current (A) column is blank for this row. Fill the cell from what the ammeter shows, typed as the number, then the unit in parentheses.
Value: 70 (A)
